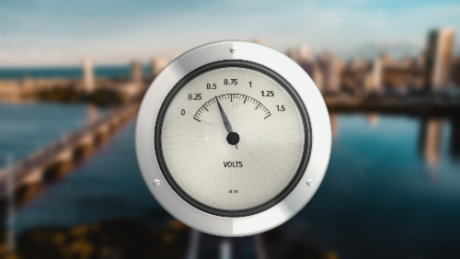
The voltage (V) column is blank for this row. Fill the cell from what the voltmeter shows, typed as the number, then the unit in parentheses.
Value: 0.5 (V)
